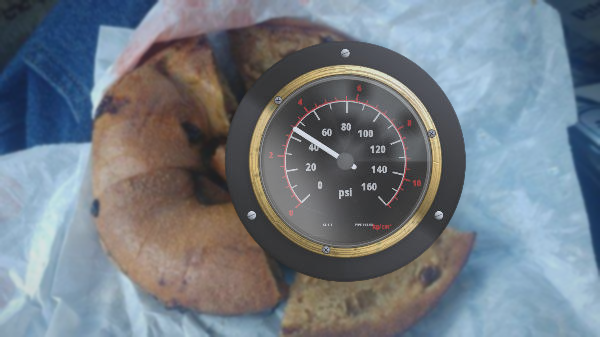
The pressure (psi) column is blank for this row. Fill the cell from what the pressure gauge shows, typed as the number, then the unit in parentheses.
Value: 45 (psi)
